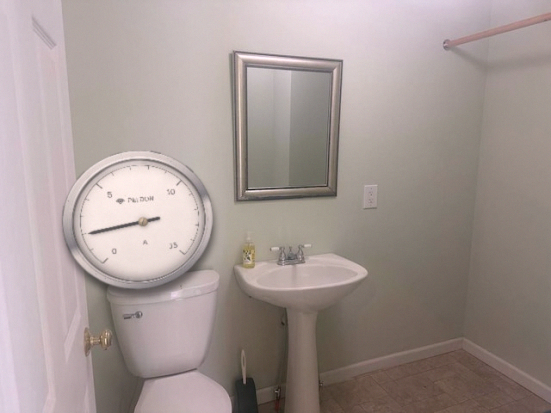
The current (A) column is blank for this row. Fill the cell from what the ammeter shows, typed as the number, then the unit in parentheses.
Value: 2 (A)
